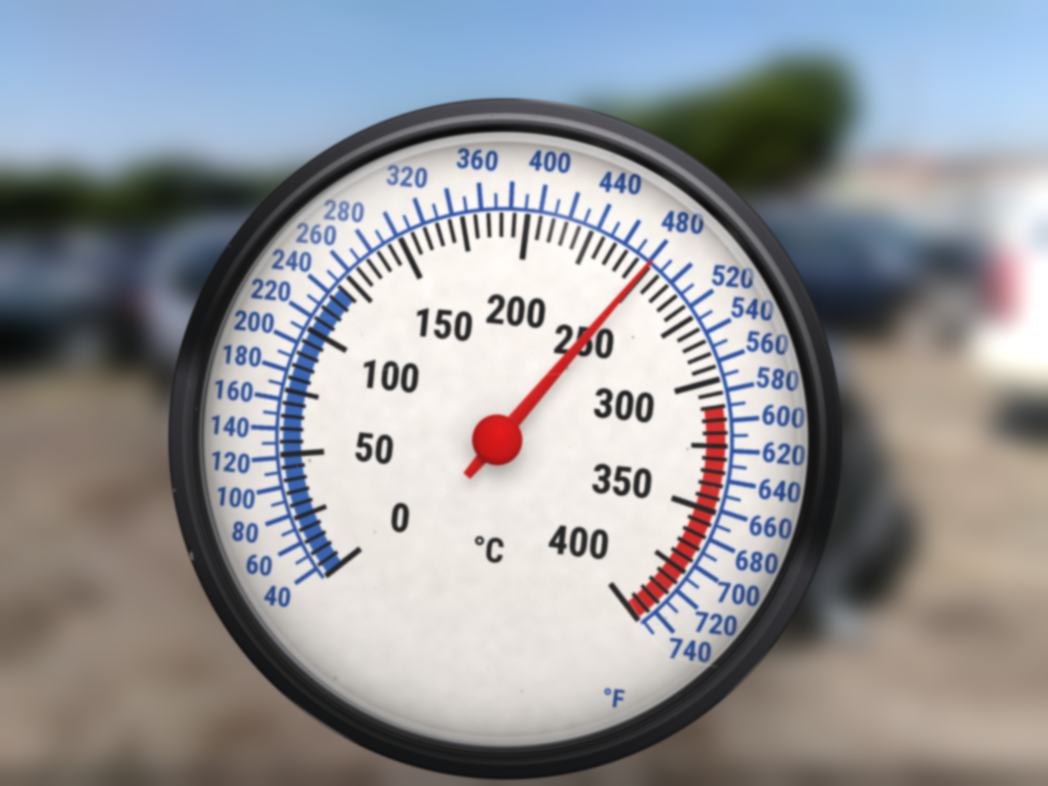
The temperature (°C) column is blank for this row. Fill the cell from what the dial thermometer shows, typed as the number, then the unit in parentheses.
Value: 250 (°C)
